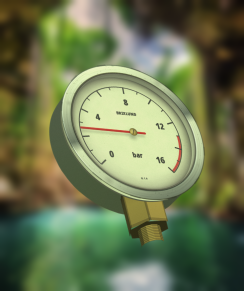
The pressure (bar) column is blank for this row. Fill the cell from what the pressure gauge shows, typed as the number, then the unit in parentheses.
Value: 2.5 (bar)
